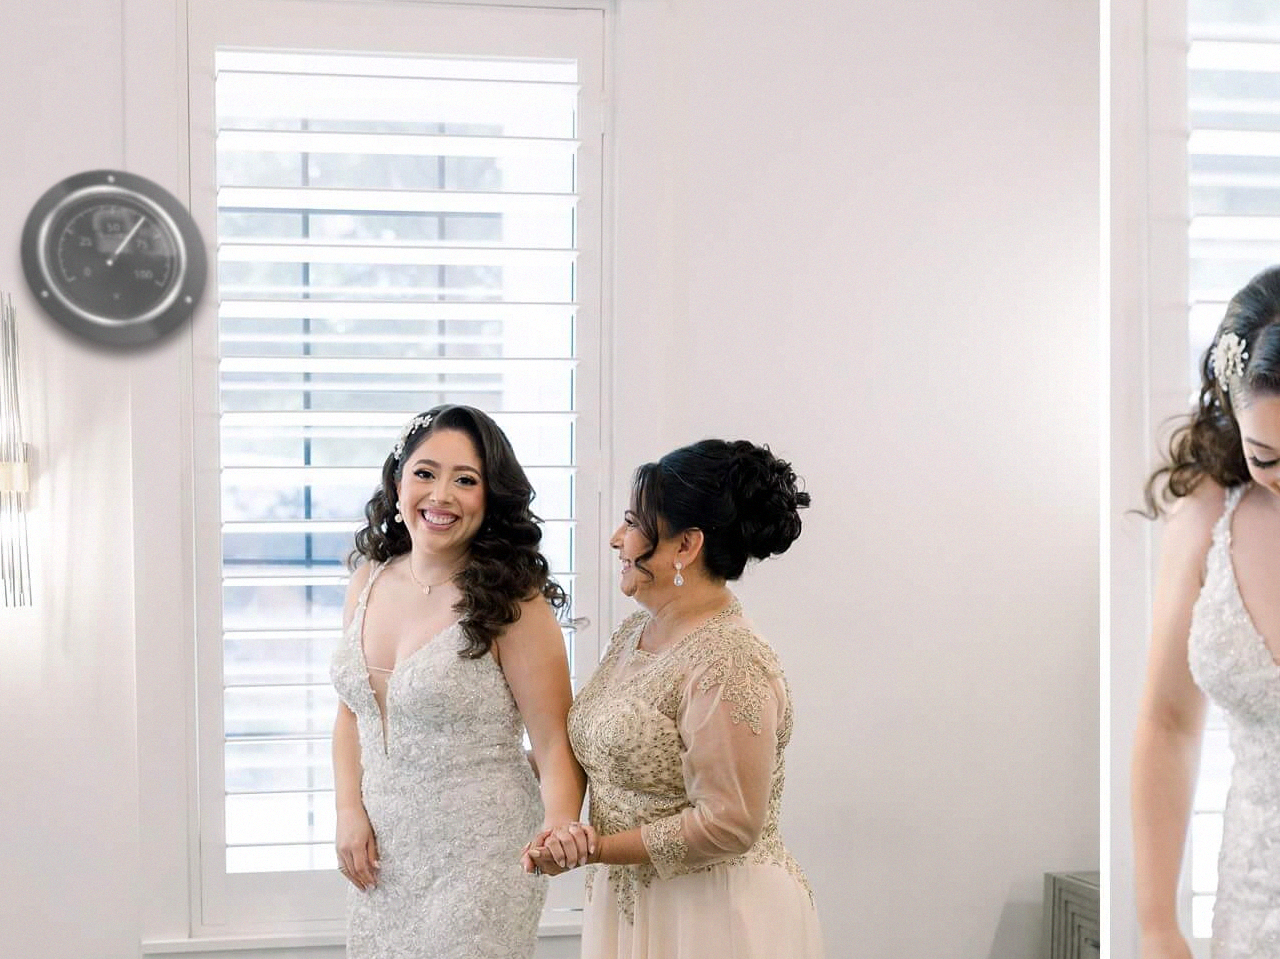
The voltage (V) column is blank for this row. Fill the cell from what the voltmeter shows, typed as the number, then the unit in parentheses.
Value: 65 (V)
